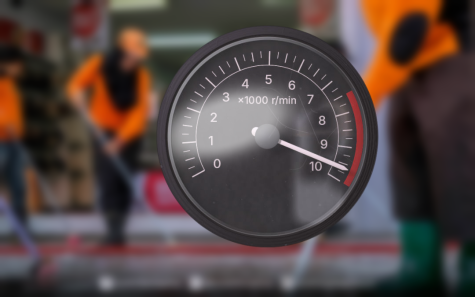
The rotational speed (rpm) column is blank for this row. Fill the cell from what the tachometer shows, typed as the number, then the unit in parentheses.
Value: 9625 (rpm)
